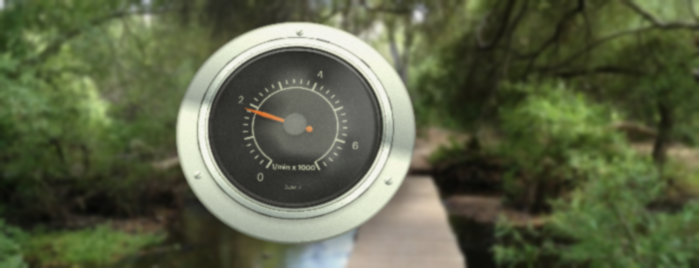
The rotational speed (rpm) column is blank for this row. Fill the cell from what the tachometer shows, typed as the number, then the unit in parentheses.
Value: 1800 (rpm)
